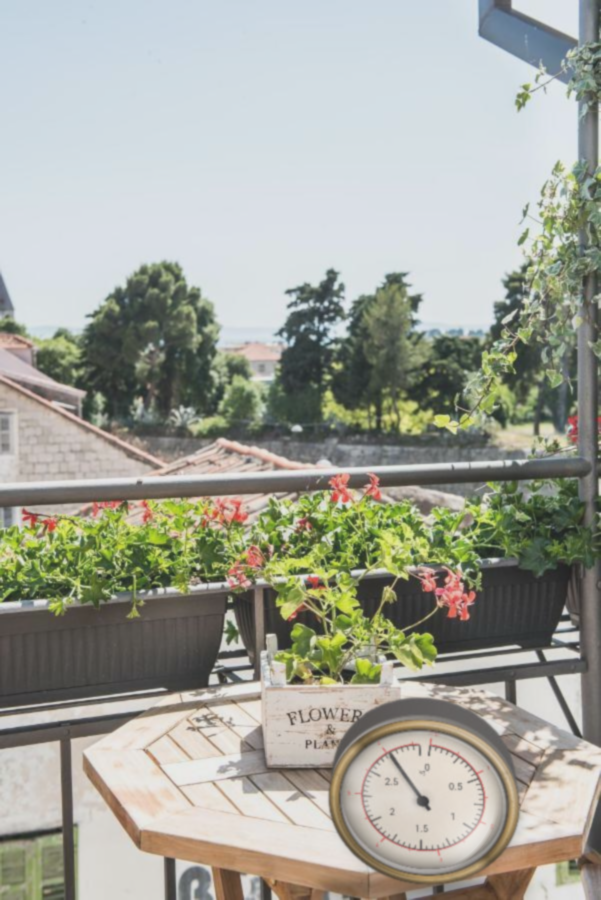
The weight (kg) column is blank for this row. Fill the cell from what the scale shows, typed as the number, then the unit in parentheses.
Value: 2.75 (kg)
